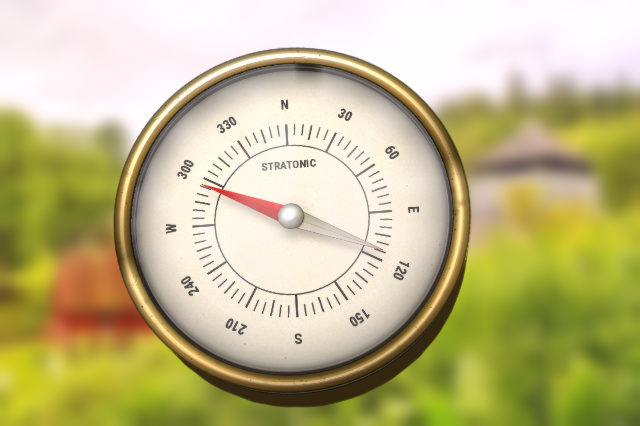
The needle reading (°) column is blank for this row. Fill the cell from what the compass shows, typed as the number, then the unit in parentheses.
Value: 295 (°)
